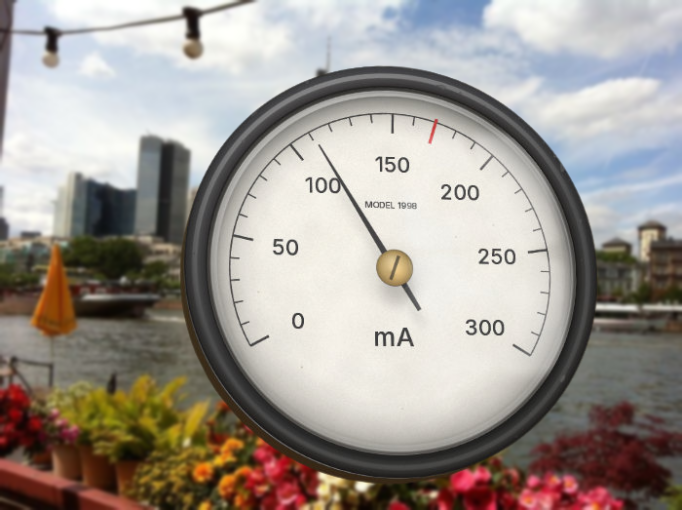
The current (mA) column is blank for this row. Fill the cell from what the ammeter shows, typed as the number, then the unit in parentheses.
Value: 110 (mA)
